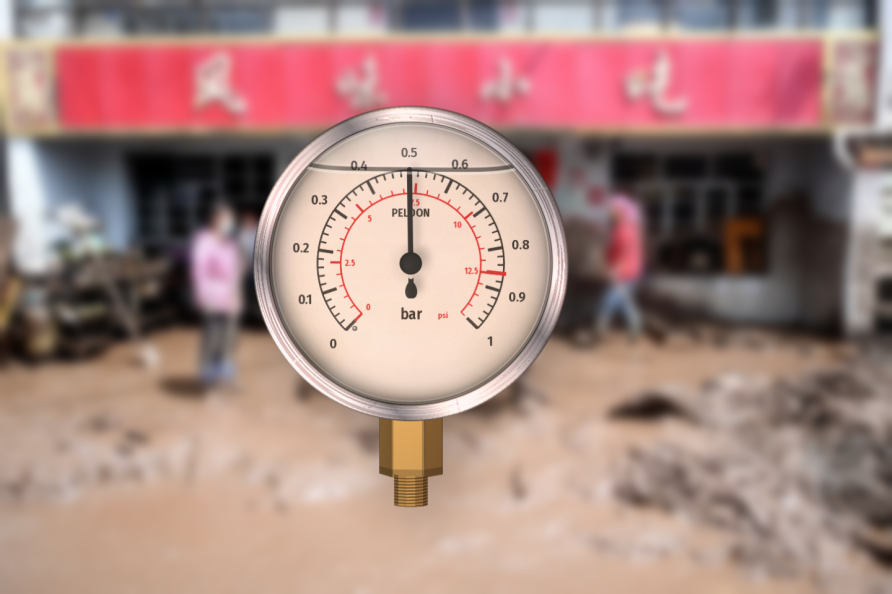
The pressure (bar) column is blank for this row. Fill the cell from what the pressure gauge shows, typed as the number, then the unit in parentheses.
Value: 0.5 (bar)
